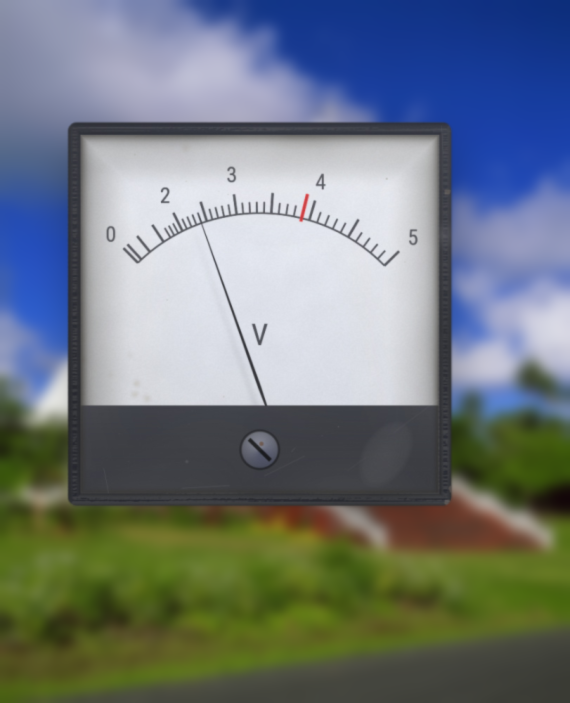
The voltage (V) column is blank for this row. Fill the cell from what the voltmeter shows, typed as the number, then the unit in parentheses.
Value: 2.4 (V)
